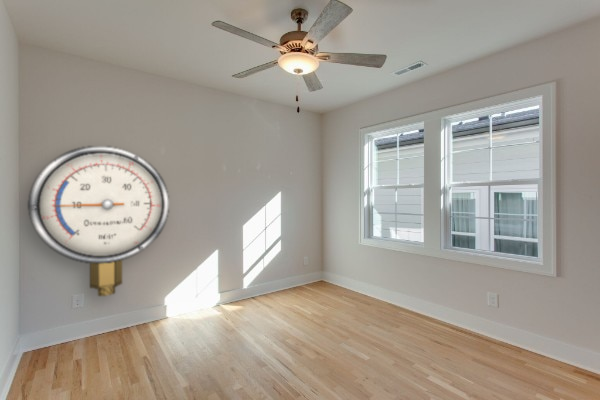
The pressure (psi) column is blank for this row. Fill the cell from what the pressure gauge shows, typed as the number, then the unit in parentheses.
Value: 10 (psi)
